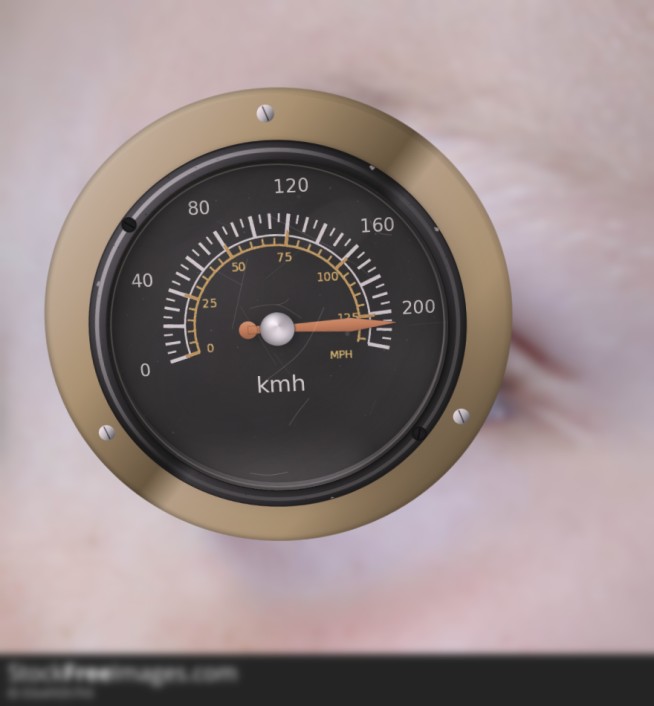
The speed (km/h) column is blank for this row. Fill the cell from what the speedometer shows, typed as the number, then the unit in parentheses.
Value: 205 (km/h)
